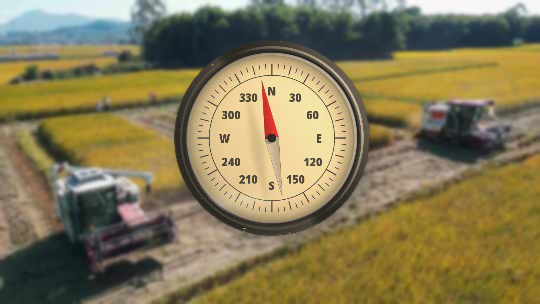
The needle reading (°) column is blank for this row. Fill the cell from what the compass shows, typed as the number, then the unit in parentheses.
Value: 350 (°)
